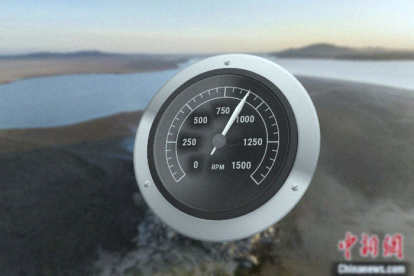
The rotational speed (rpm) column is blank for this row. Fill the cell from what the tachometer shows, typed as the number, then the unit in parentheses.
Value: 900 (rpm)
